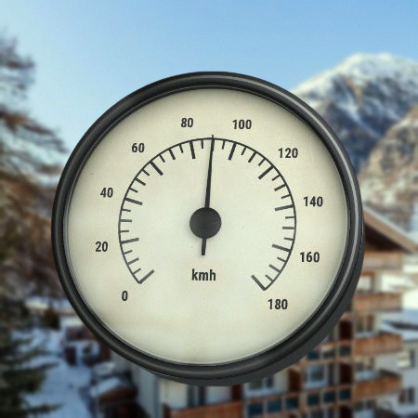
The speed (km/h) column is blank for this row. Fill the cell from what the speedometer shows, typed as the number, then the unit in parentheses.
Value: 90 (km/h)
